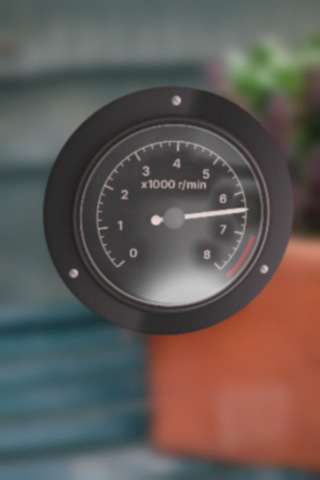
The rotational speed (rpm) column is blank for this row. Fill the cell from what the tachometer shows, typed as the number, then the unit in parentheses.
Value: 6400 (rpm)
